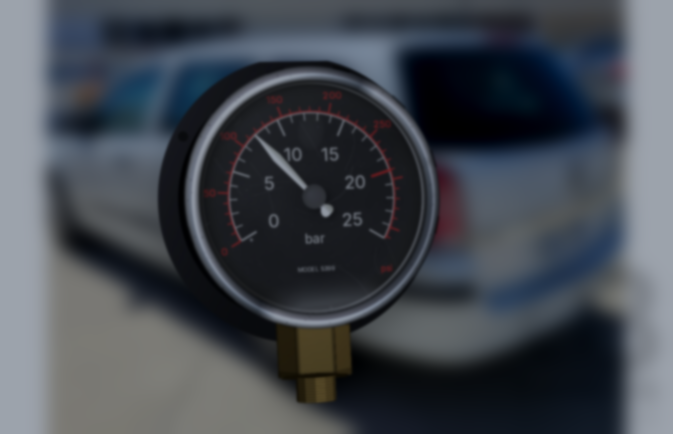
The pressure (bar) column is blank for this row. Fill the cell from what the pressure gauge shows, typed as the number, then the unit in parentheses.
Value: 8 (bar)
